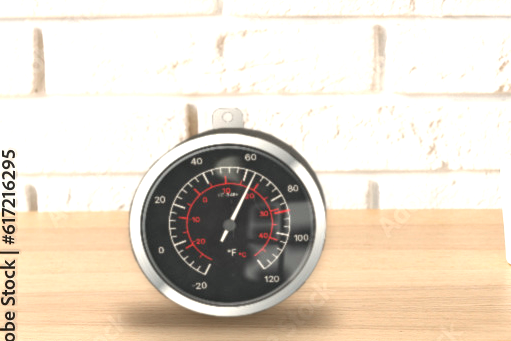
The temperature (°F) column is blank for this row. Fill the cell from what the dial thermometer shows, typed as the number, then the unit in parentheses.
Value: 64 (°F)
